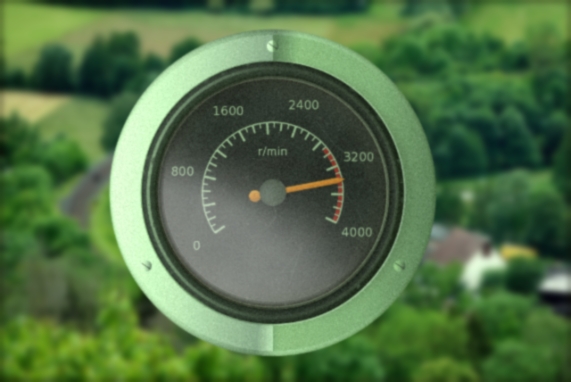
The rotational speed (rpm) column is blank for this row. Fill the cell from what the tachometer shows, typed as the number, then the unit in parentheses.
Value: 3400 (rpm)
